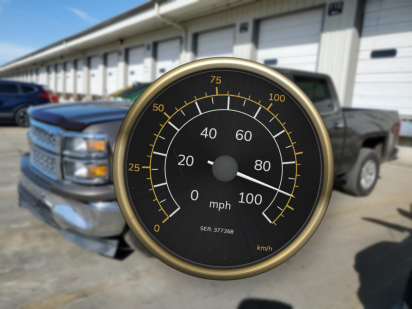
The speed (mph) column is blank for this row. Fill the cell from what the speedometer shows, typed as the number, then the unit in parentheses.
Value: 90 (mph)
